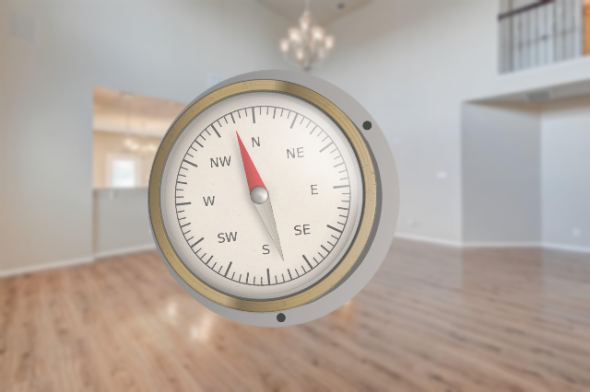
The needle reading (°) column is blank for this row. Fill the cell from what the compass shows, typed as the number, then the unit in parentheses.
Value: 345 (°)
